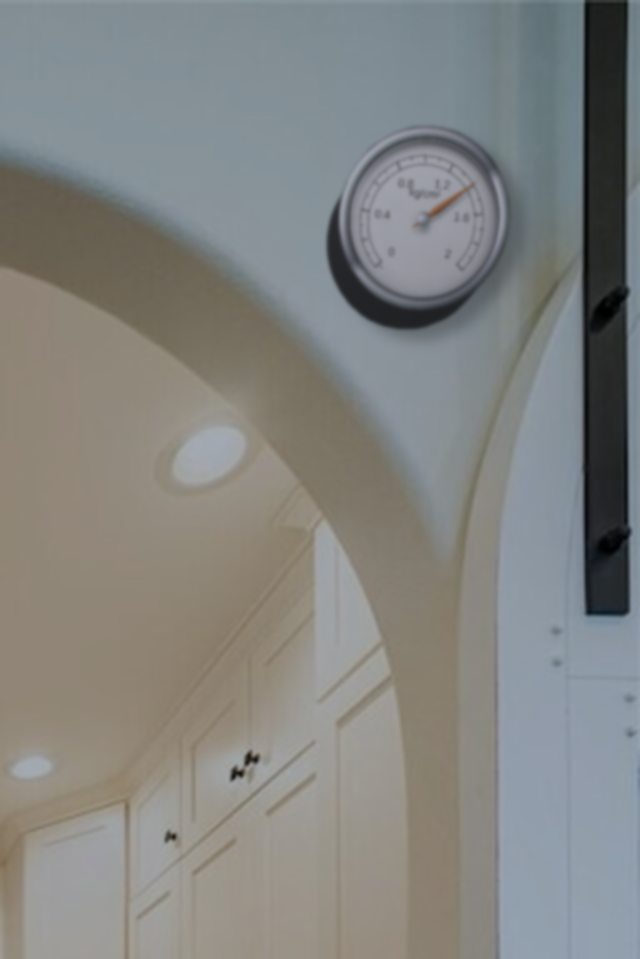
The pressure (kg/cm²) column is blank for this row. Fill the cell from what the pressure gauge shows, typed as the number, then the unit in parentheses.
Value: 1.4 (kg/cm²)
